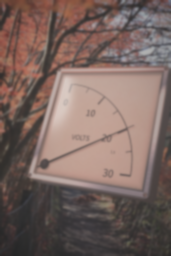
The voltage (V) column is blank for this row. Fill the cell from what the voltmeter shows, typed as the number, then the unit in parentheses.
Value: 20 (V)
